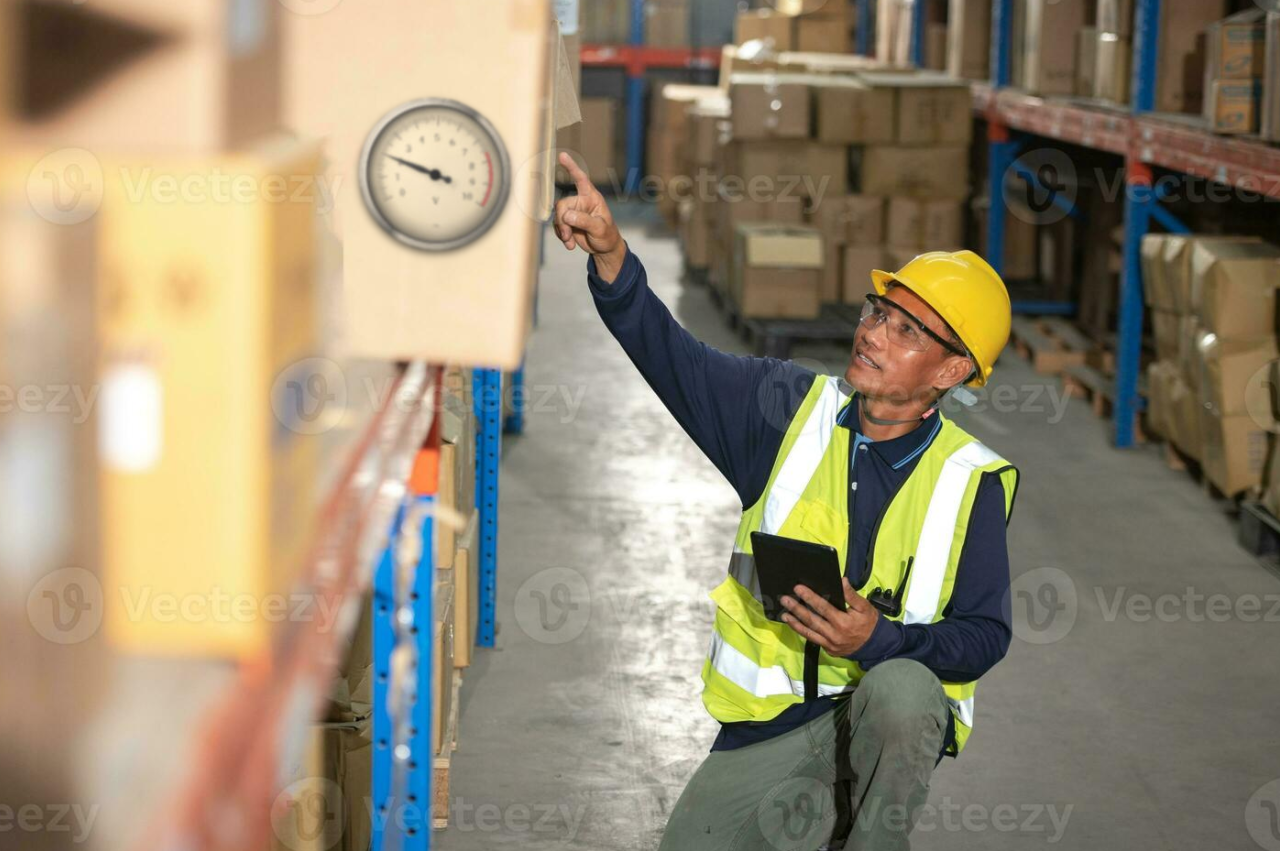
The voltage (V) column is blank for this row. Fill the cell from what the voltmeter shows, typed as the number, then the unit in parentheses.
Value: 2 (V)
